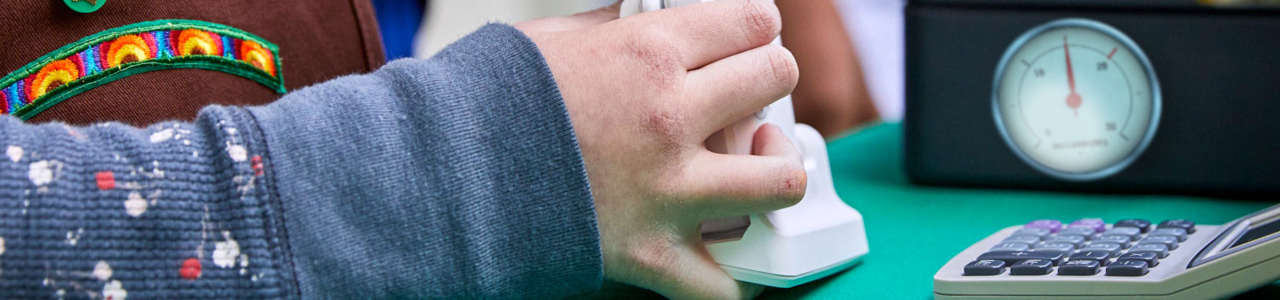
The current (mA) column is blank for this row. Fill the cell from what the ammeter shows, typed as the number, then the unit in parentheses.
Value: 15 (mA)
